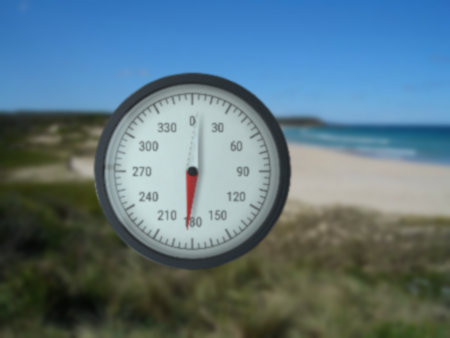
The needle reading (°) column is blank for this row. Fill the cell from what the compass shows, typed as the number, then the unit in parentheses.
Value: 185 (°)
